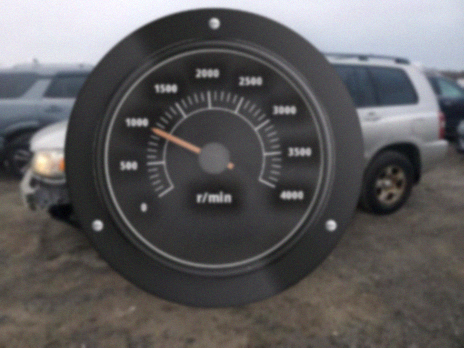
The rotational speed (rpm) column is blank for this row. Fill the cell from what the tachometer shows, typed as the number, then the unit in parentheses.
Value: 1000 (rpm)
